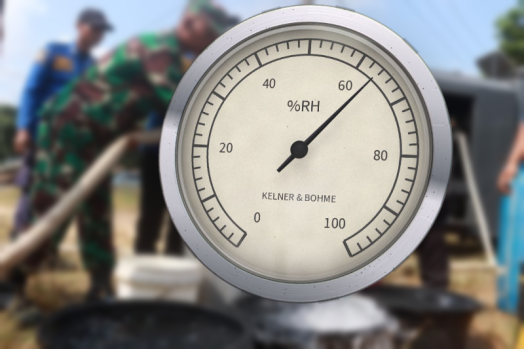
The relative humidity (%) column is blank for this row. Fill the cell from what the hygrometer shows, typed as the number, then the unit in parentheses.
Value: 64 (%)
